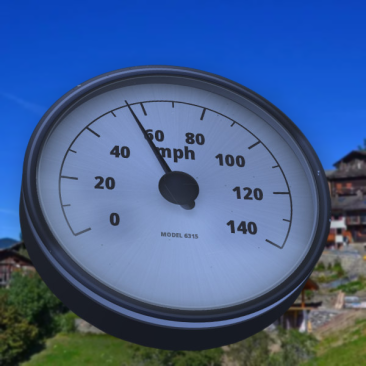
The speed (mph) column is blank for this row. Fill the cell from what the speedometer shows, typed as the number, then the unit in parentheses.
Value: 55 (mph)
